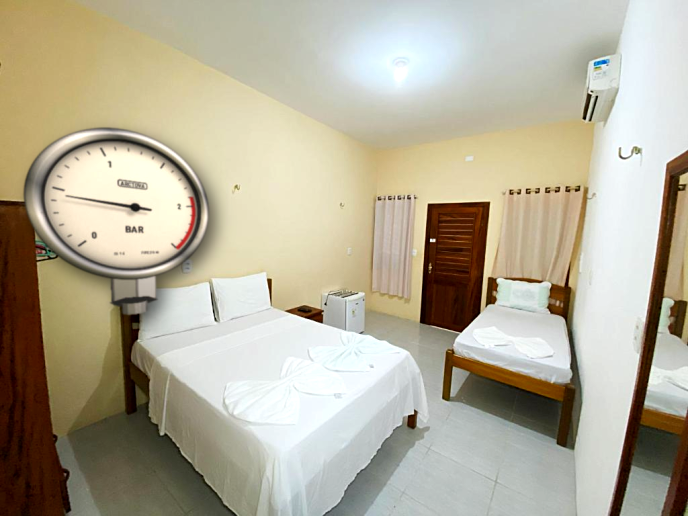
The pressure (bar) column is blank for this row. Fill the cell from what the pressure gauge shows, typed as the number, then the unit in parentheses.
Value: 0.45 (bar)
